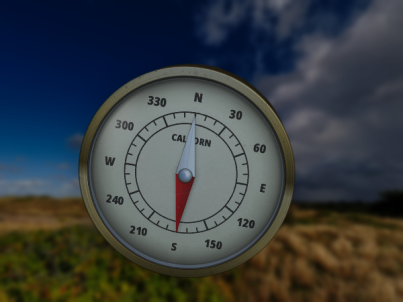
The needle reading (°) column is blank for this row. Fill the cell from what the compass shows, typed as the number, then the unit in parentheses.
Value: 180 (°)
